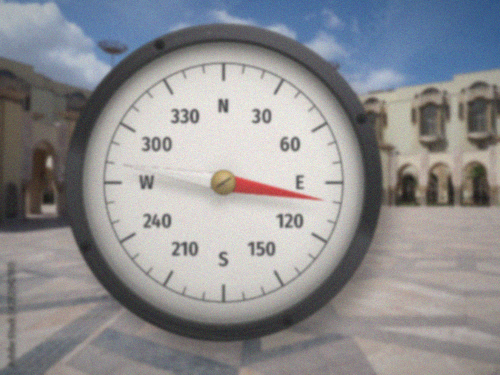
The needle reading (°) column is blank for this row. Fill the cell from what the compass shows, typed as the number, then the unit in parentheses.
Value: 100 (°)
